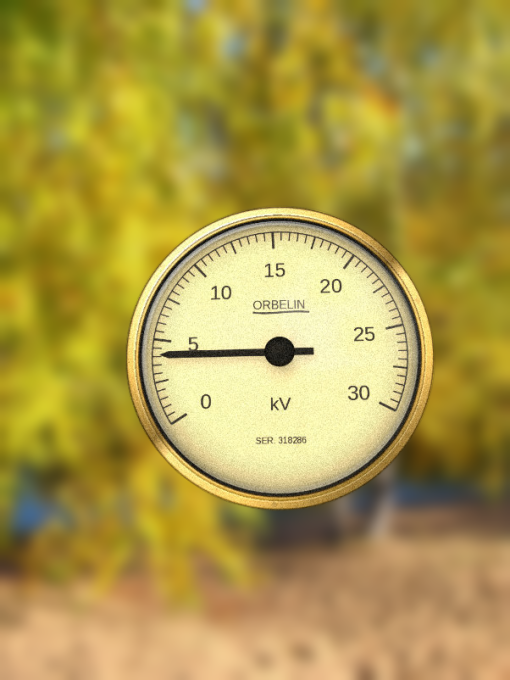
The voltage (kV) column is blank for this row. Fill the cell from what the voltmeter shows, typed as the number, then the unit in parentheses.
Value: 4 (kV)
